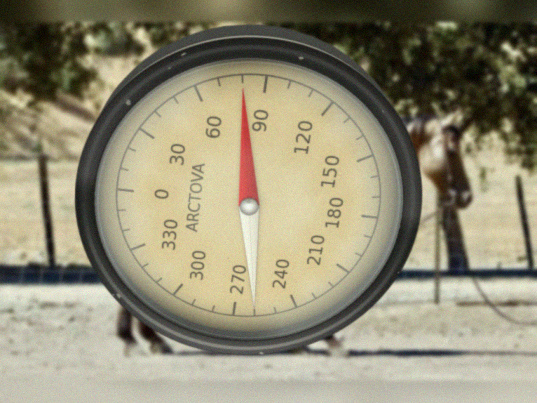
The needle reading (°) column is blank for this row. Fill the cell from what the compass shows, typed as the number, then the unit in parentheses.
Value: 80 (°)
